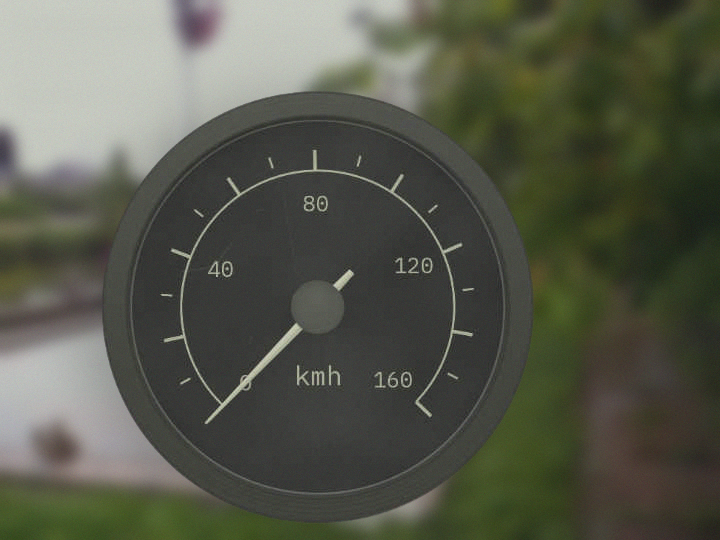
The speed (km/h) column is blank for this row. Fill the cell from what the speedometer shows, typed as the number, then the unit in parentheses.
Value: 0 (km/h)
